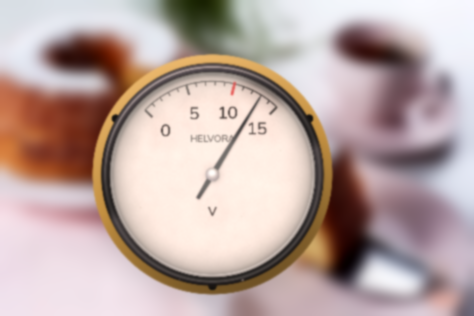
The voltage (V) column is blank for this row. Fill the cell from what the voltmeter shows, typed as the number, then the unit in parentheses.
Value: 13 (V)
